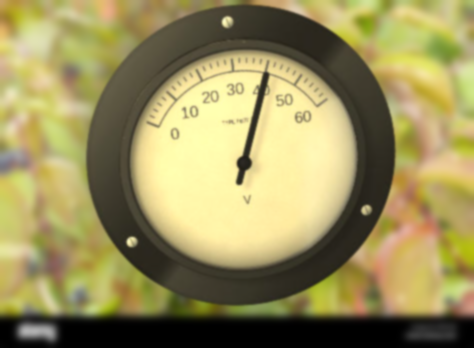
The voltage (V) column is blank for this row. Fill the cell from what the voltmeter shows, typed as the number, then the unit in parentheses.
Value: 40 (V)
